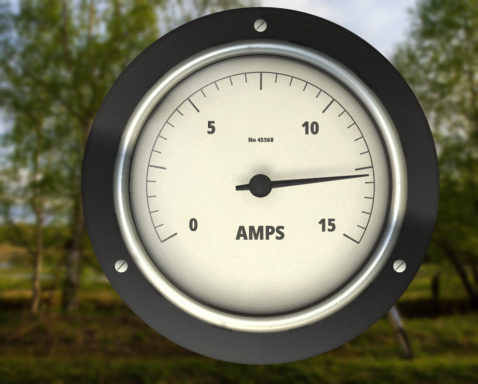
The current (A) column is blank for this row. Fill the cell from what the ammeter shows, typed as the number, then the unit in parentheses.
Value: 12.75 (A)
